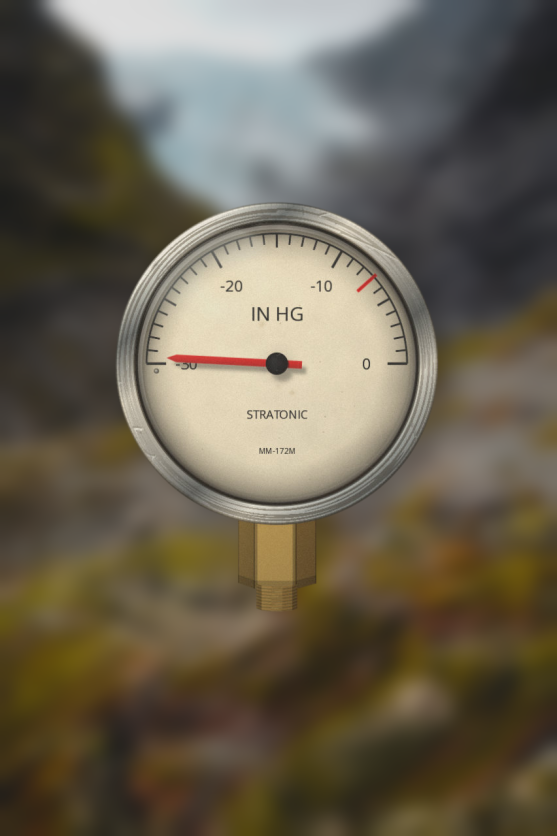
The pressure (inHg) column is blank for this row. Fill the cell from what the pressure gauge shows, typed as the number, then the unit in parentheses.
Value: -29.5 (inHg)
